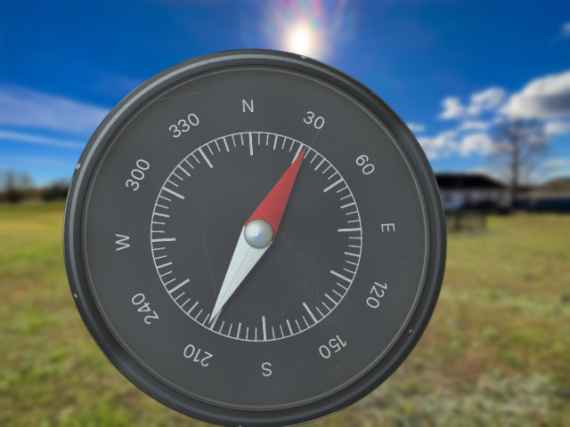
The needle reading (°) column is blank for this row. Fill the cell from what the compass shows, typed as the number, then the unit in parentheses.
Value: 32.5 (°)
